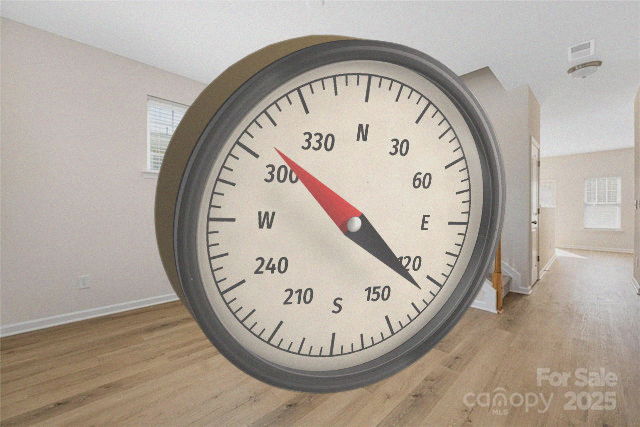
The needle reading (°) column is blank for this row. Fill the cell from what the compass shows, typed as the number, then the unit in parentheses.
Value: 307.5 (°)
